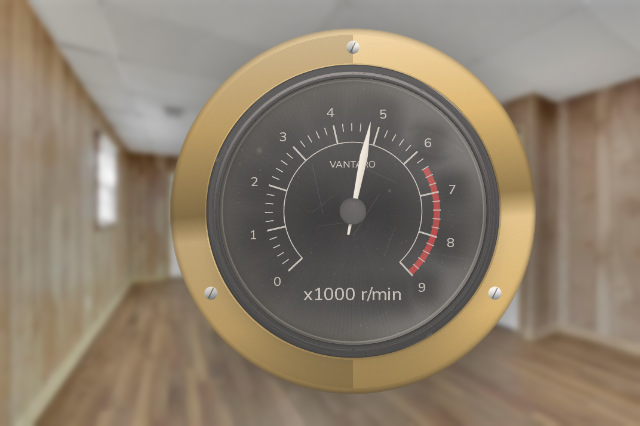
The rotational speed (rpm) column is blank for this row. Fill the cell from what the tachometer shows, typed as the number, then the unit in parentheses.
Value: 4800 (rpm)
